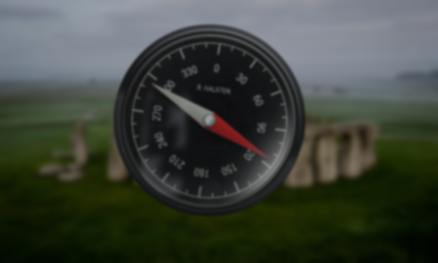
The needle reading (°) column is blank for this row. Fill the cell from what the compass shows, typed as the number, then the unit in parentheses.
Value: 115 (°)
